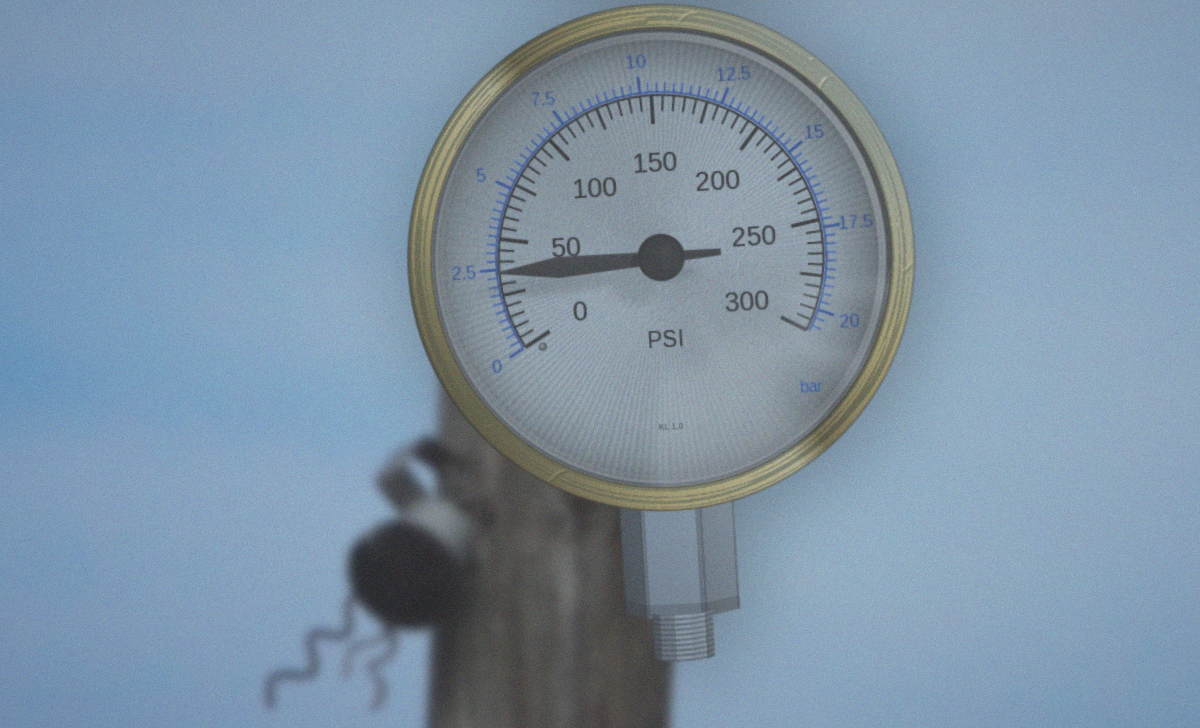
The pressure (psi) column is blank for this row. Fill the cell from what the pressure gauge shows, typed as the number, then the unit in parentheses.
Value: 35 (psi)
